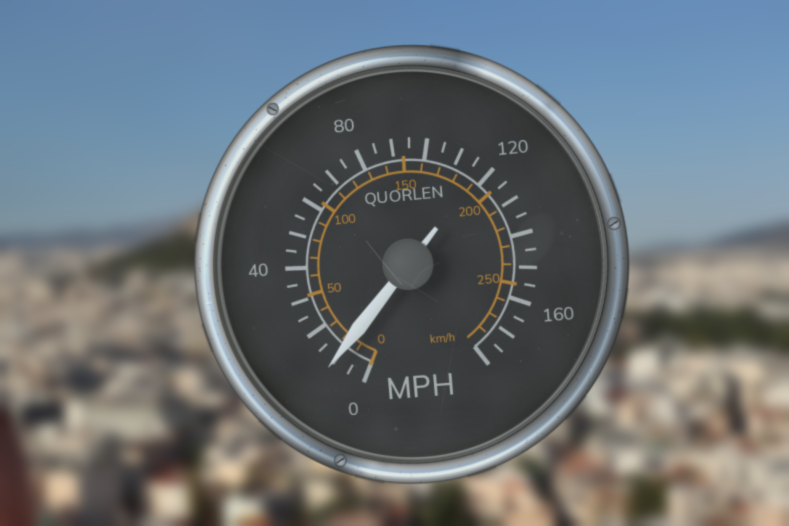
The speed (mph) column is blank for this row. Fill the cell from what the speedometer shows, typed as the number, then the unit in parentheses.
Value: 10 (mph)
